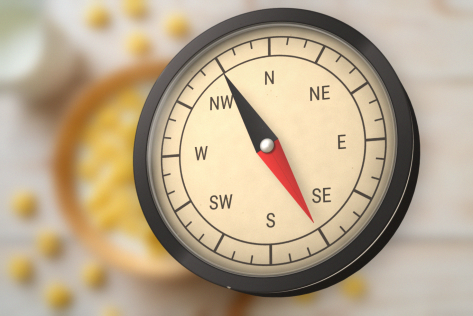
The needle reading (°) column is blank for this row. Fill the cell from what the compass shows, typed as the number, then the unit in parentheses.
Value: 150 (°)
